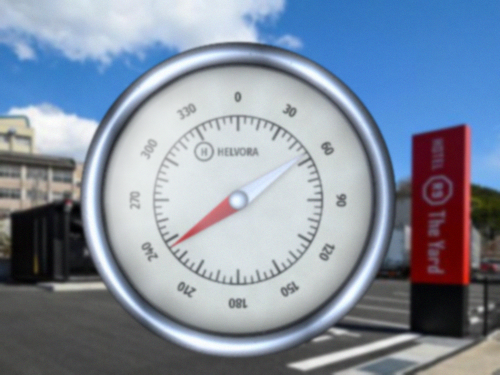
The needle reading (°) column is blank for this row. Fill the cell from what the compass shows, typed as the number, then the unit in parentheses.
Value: 235 (°)
